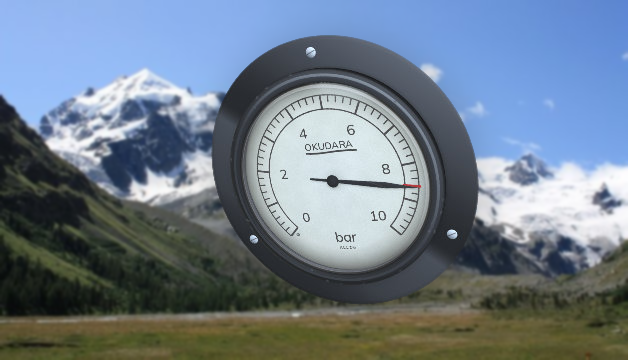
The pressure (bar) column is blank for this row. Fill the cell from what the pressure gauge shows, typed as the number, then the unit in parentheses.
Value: 8.6 (bar)
